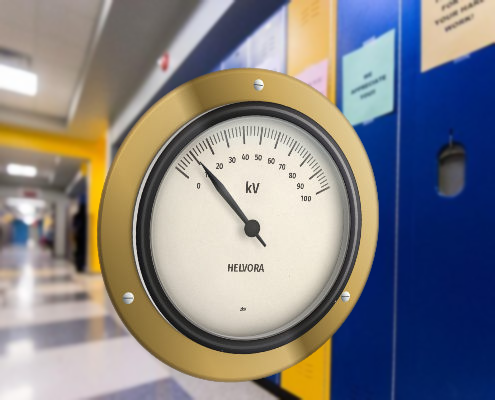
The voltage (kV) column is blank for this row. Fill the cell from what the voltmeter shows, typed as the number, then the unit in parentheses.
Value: 10 (kV)
